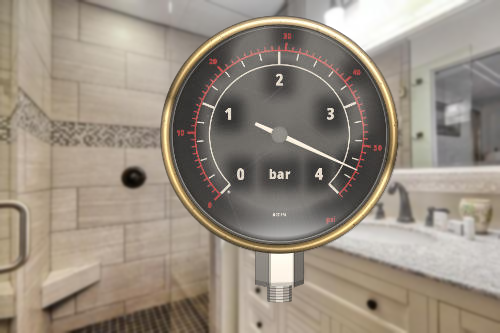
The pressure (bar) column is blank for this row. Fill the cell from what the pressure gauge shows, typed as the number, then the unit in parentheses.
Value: 3.7 (bar)
